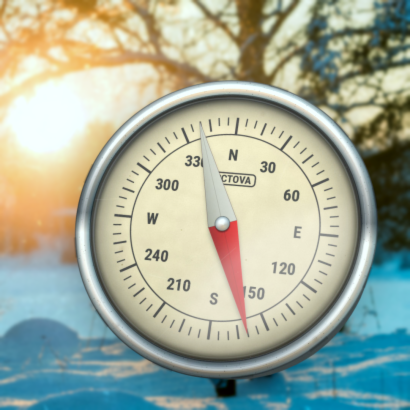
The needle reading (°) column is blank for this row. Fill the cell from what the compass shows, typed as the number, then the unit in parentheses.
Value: 160 (°)
